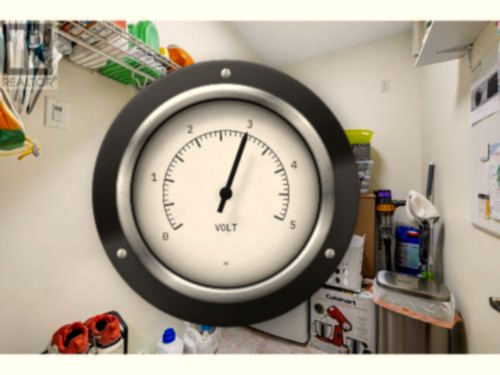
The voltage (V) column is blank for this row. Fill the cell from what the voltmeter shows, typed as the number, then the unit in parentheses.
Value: 3 (V)
